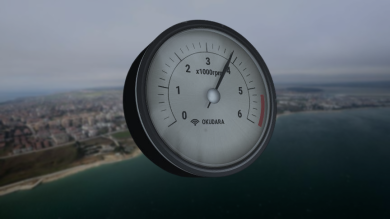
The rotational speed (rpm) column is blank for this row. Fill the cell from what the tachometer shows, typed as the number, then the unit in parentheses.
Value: 3800 (rpm)
